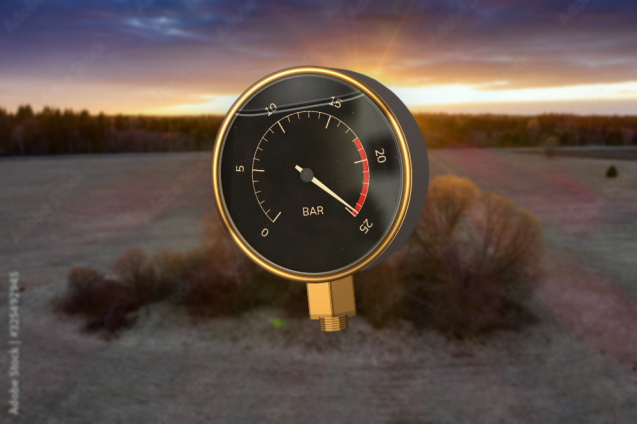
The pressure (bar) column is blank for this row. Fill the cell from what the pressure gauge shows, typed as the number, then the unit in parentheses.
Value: 24.5 (bar)
